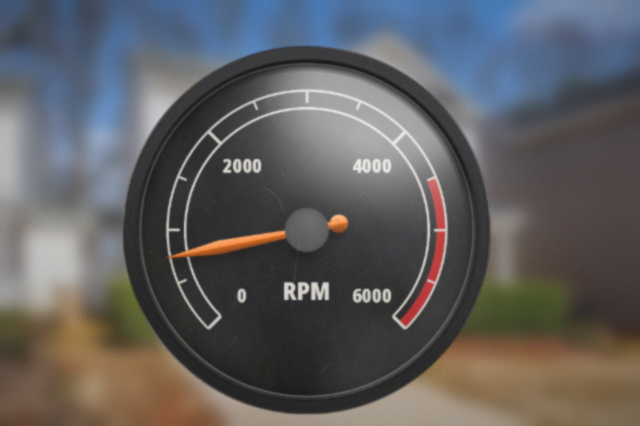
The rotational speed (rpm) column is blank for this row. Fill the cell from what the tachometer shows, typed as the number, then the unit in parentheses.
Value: 750 (rpm)
